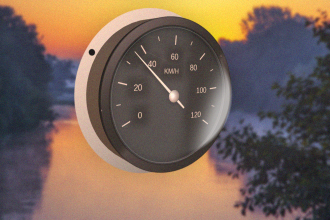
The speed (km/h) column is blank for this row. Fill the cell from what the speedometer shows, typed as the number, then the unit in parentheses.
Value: 35 (km/h)
